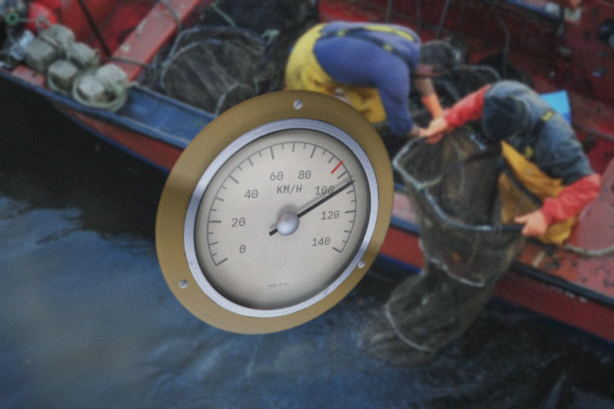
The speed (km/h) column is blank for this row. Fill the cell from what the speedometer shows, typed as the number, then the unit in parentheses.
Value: 105 (km/h)
